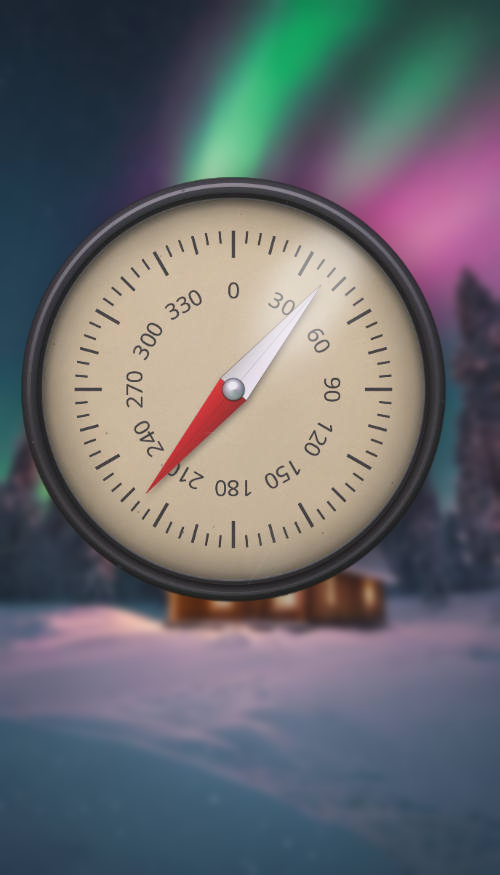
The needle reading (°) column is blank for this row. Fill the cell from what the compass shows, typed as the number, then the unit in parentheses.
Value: 220 (°)
